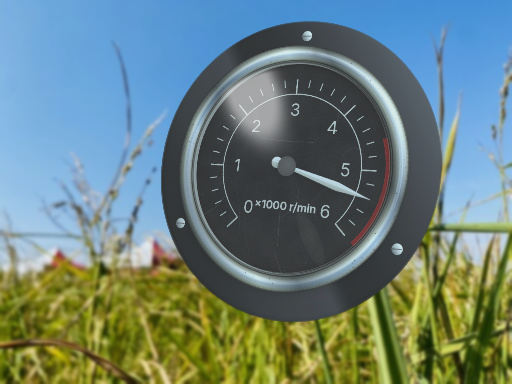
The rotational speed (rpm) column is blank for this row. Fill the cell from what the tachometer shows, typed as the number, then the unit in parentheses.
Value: 5400 (rpm)
